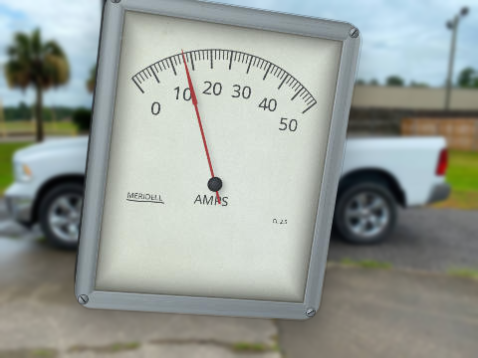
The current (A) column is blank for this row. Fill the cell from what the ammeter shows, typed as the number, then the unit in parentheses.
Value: 13 (A)
